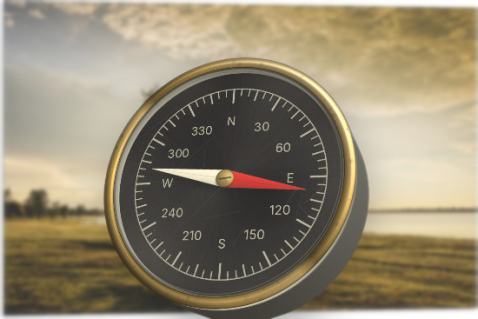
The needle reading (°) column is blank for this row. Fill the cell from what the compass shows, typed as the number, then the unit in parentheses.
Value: 100 (°)
